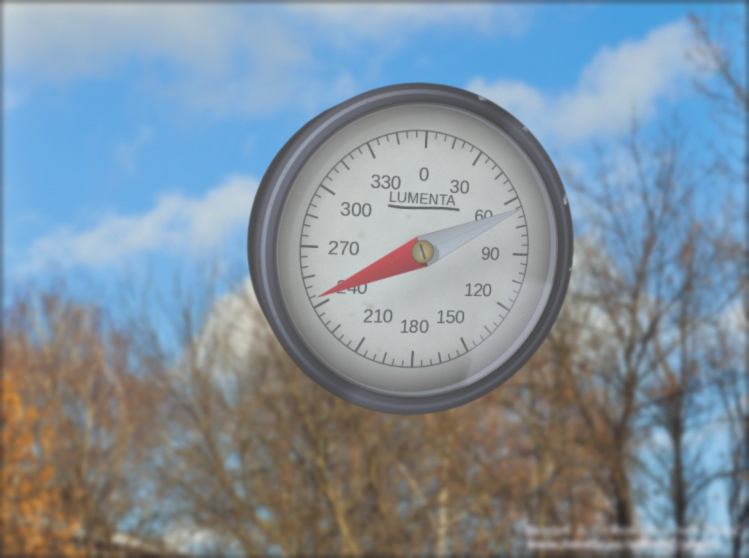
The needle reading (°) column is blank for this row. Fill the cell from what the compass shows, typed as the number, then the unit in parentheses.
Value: 245 (°)
